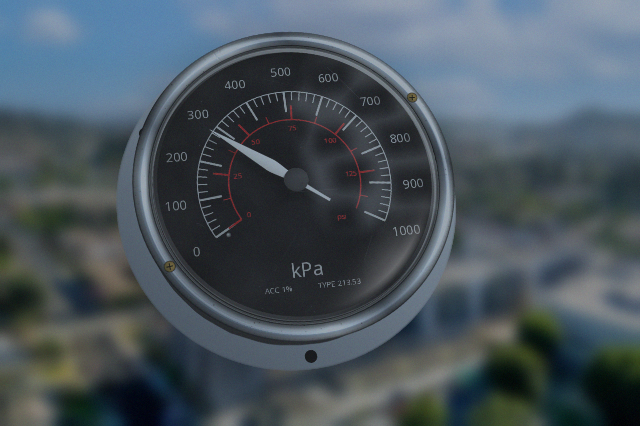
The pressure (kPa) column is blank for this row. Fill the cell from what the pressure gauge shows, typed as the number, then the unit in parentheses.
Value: 280 (kPa)
